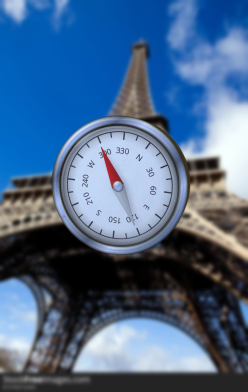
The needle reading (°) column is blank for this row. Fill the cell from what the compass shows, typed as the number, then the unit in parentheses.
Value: 300 (°)
